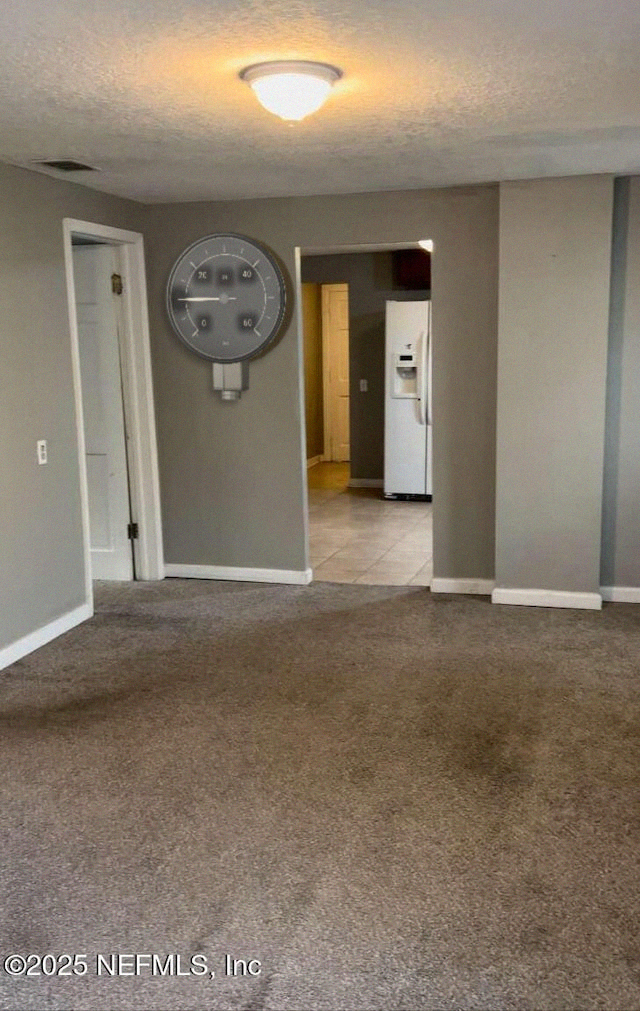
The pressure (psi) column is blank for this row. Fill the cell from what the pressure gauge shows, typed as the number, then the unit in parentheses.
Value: 10 (psi)
